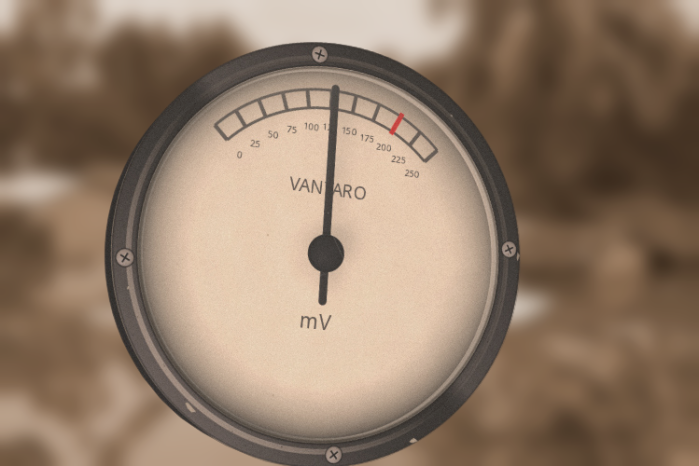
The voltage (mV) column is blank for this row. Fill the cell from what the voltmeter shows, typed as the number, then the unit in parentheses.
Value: 125 (mV)
